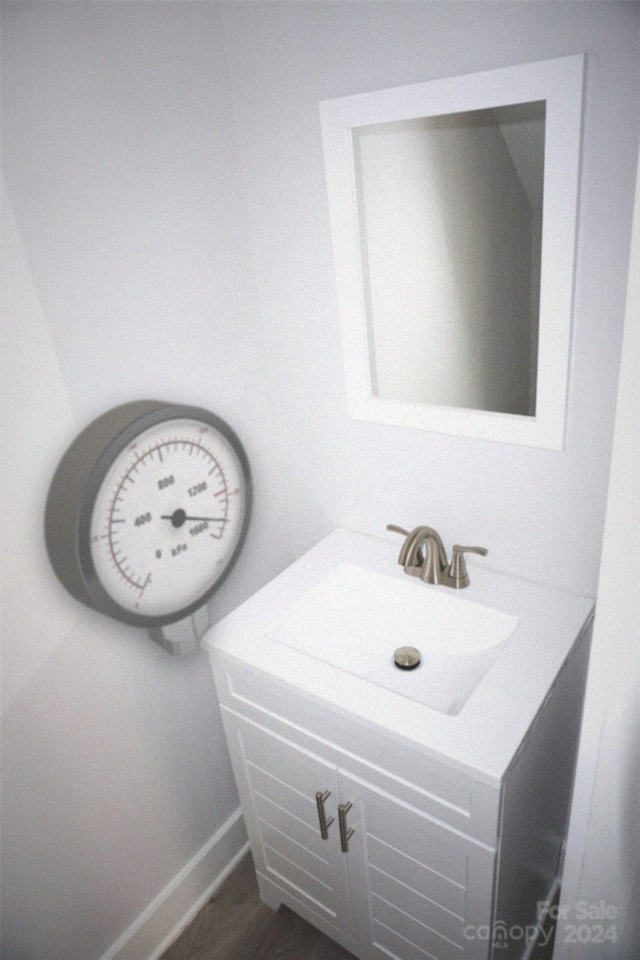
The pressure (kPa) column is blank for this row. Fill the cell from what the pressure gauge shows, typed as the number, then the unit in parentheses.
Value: 1500 (kPa)
